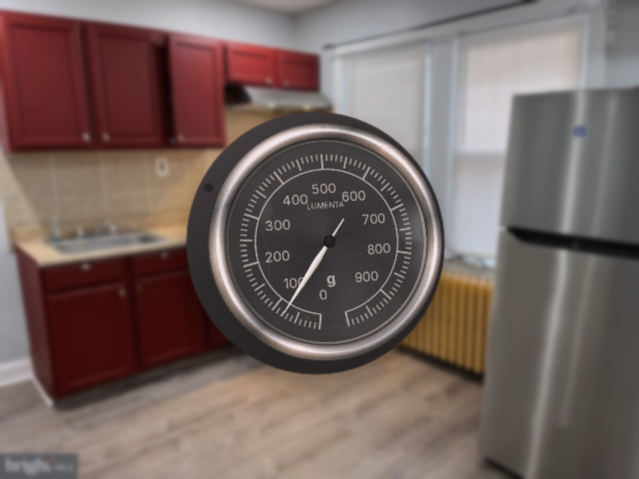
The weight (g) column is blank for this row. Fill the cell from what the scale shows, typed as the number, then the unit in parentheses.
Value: 80 (g)
